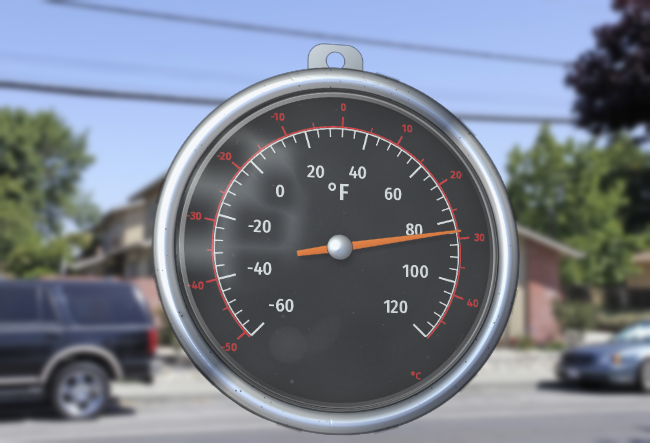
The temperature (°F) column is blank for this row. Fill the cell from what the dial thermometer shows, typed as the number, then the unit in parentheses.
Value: 84 (°F)
